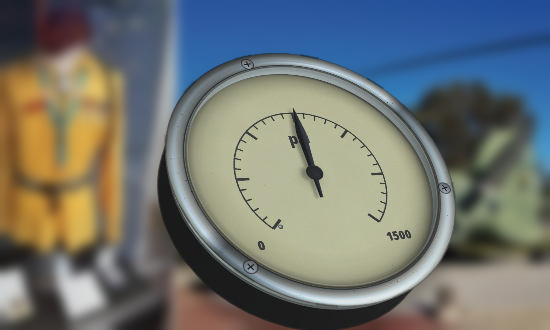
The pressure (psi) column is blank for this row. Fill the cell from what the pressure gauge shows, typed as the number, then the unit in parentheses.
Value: 750 (psi)
